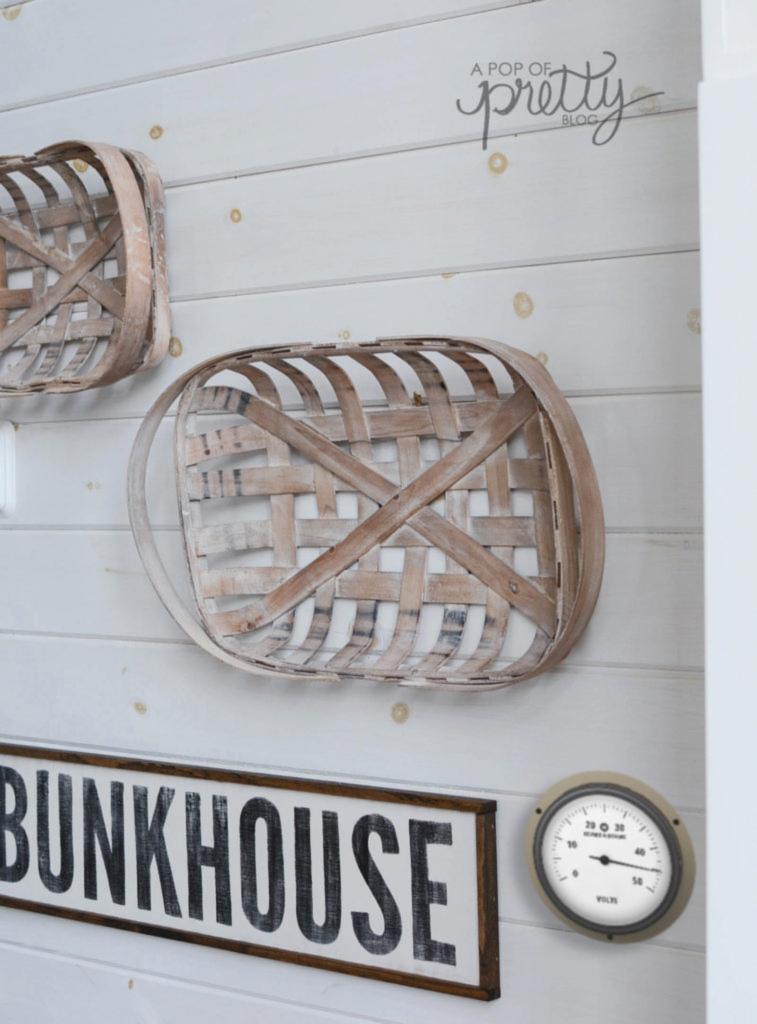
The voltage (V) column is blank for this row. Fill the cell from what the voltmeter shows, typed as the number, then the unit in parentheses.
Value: 45 (V)
